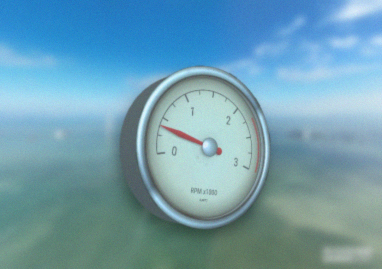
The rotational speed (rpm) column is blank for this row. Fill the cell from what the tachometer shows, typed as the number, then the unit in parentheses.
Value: 375 (rpm)
